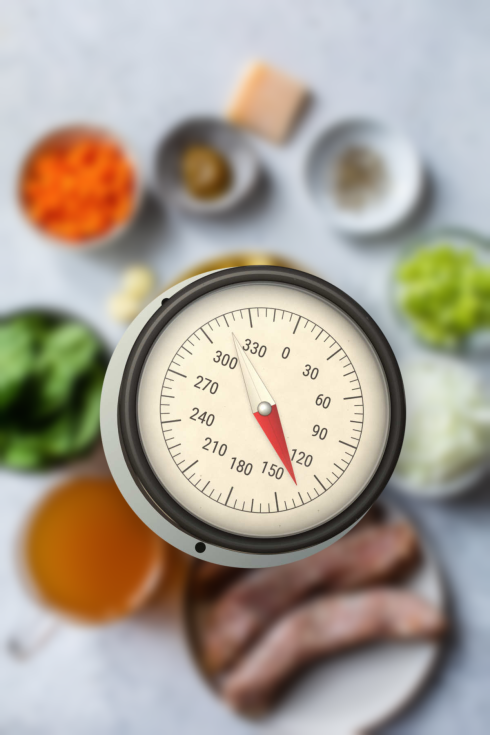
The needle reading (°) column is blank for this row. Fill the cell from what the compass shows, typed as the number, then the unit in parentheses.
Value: 135 (°)
